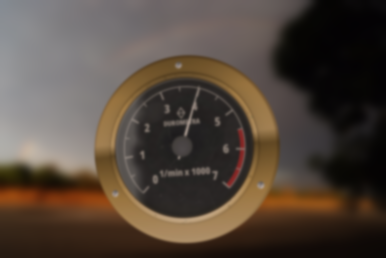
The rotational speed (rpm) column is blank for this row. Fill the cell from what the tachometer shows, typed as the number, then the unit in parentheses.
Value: 4000 (rpm)
